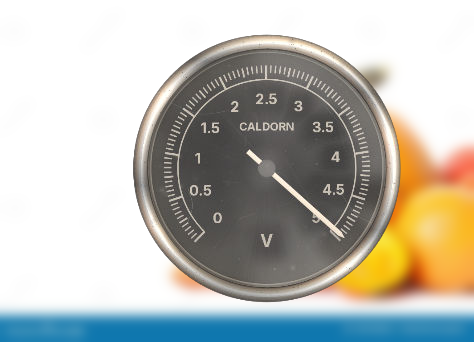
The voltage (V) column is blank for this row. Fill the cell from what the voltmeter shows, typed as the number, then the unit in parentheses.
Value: 4.95 (V)
